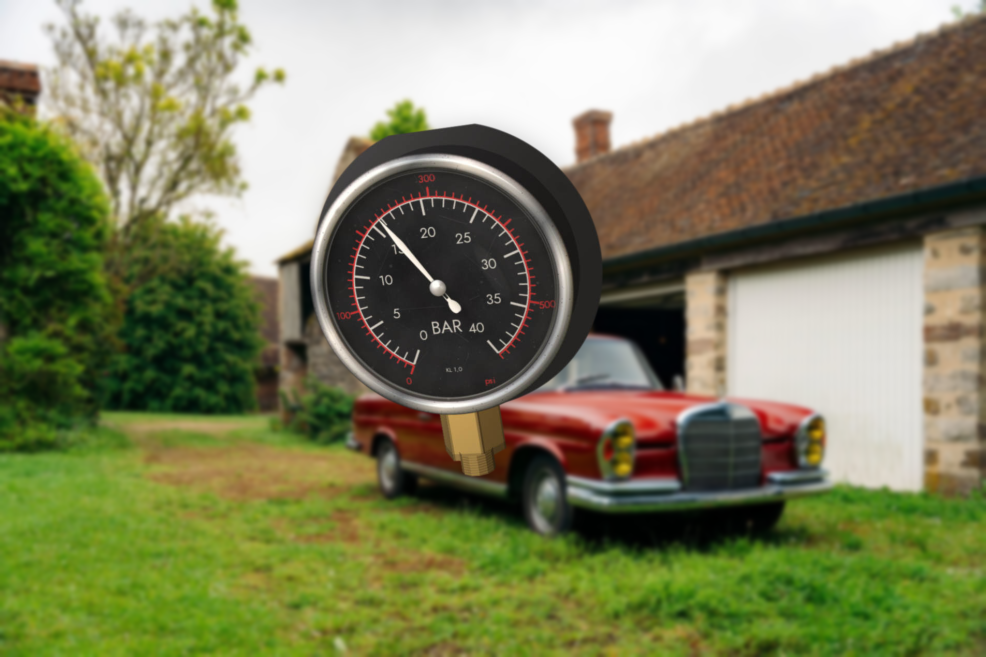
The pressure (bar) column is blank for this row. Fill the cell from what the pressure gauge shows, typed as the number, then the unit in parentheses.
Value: 16 (bar)
